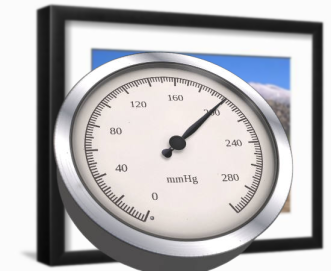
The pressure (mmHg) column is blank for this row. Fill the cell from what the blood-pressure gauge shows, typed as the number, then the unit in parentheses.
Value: 200 (mmHg)
